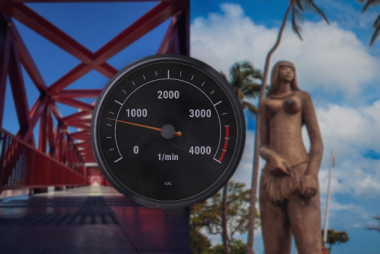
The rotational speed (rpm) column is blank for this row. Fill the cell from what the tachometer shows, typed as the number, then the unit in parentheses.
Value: 700 (rpm)
